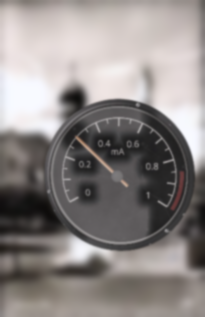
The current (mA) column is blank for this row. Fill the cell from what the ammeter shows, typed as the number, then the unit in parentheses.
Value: 0.3 (mA)
